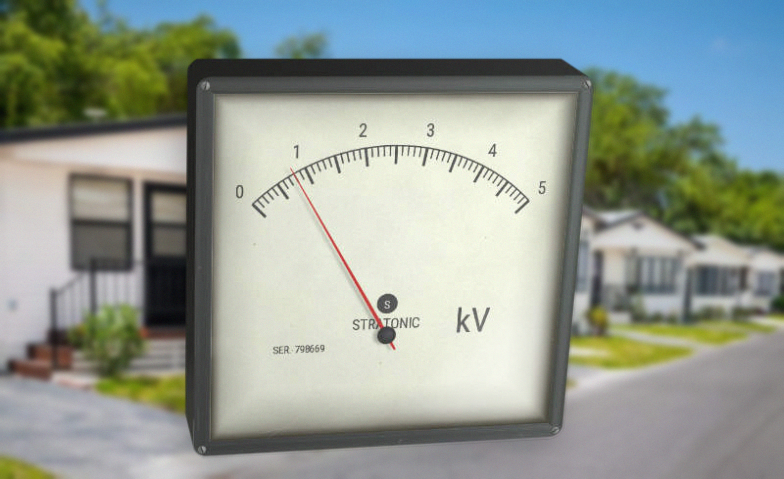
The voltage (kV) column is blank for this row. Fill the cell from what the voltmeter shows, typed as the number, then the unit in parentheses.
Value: 0.8 (kV)
